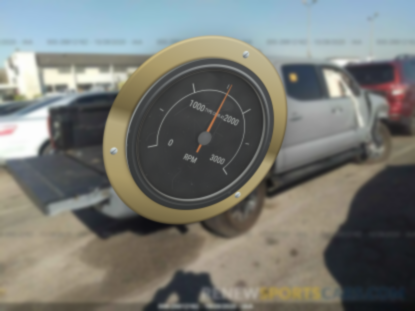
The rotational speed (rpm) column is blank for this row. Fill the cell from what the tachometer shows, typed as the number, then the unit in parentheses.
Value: 1500 (rpm)
